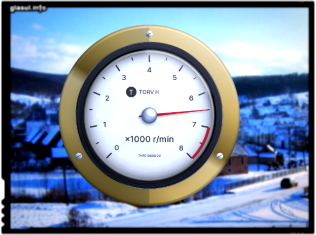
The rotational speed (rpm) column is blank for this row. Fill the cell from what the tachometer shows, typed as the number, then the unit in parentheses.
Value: 6500 (rpm)
